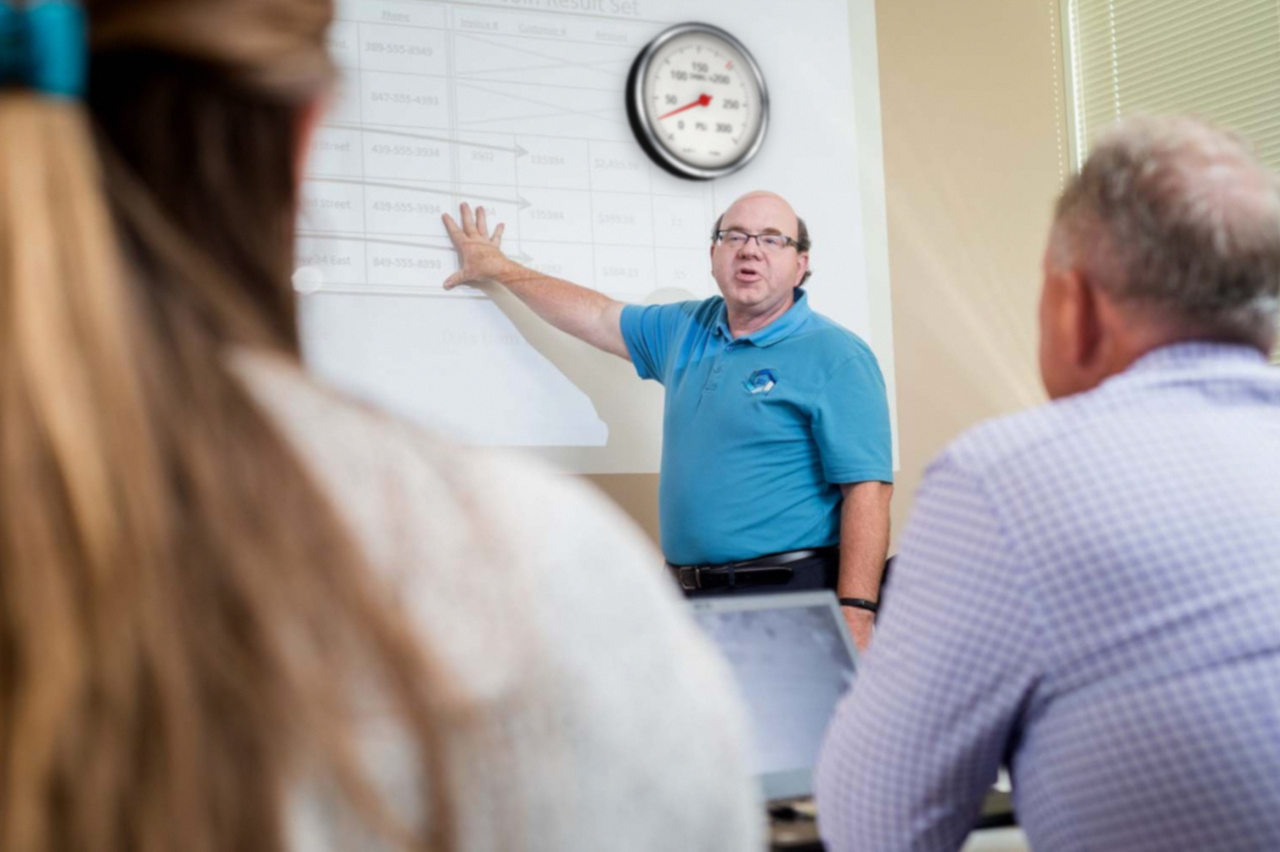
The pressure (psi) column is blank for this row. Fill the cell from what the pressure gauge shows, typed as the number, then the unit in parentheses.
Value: 25 (psi)
